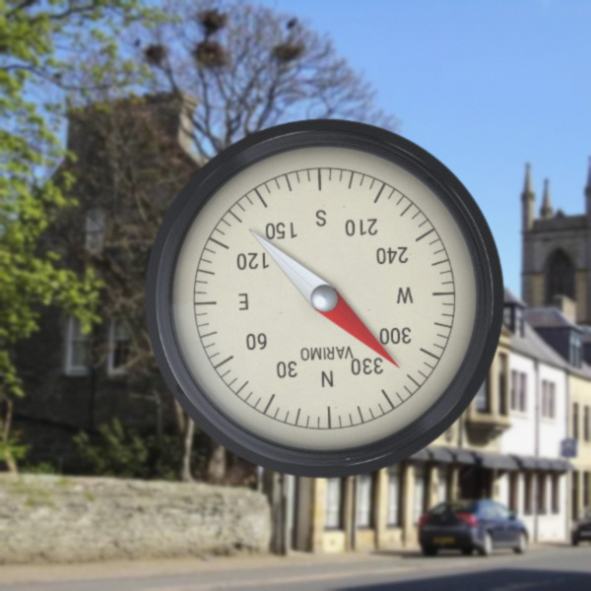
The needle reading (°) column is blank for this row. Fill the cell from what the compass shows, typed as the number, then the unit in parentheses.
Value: 315 (°)
